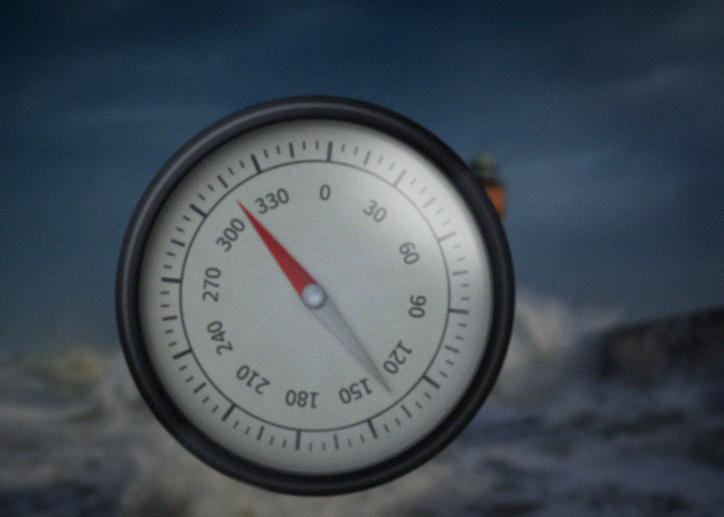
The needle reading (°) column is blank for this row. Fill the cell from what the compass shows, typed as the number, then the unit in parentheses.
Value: 315 (°)
